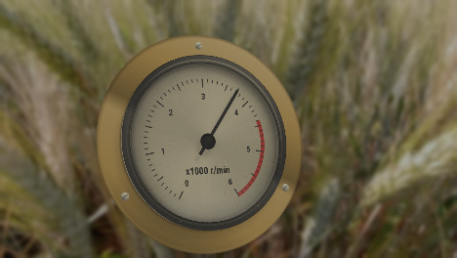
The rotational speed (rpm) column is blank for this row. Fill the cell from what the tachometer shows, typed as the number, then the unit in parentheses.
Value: 3700 (rpm)
